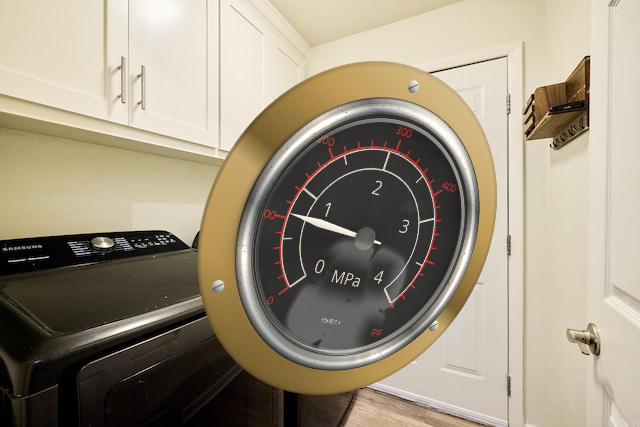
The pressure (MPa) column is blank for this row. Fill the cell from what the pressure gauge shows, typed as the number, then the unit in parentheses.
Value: 0.75 (MPa)
